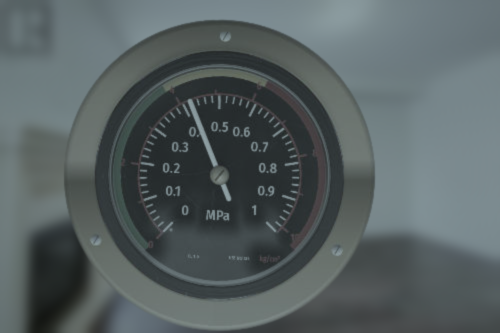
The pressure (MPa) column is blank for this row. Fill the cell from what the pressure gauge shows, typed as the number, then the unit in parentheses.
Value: 0.42 (MPa)
